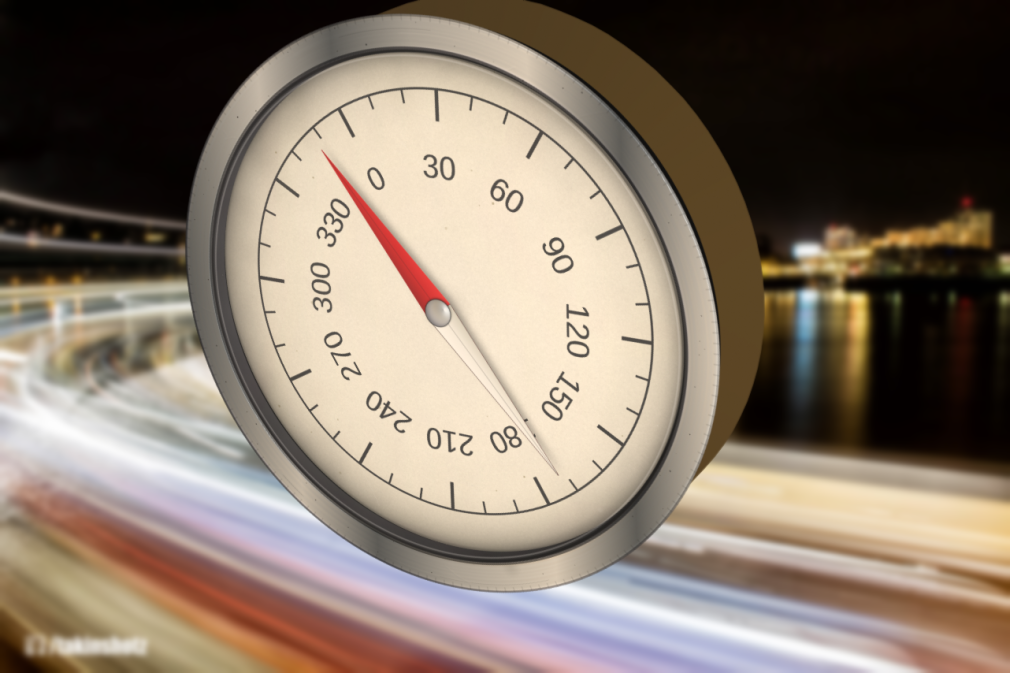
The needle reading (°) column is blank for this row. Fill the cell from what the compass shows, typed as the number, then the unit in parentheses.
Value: 350 (°)
